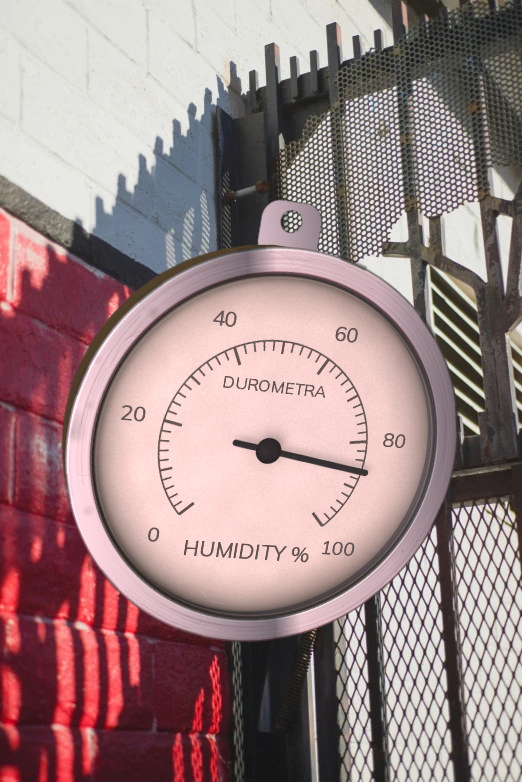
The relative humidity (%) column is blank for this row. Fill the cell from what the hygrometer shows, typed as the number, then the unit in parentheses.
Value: 86 (%)
